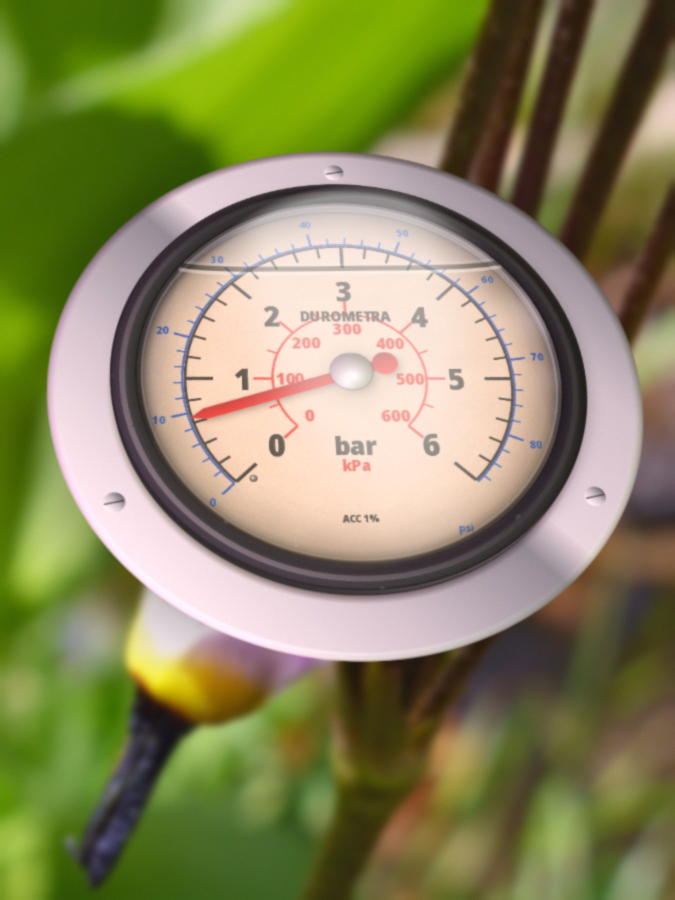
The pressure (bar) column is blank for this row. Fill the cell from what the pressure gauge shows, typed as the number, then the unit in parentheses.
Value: 0.6 (bar)
